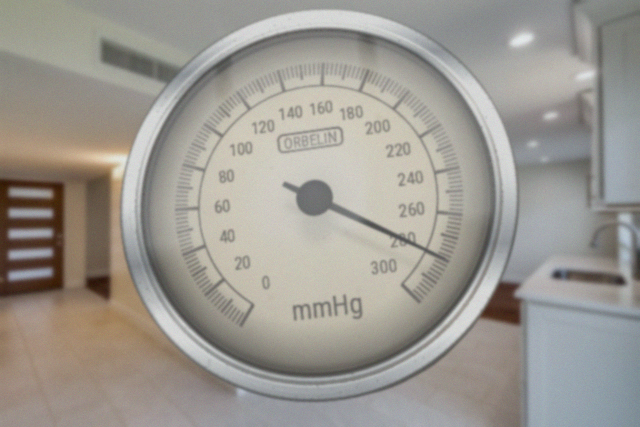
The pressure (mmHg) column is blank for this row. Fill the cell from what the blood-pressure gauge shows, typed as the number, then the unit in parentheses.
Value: 280 (mmHg)
